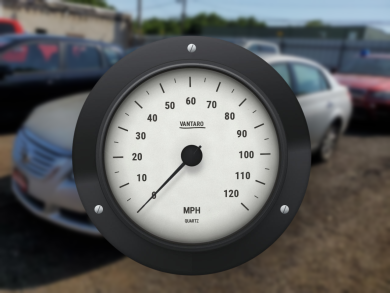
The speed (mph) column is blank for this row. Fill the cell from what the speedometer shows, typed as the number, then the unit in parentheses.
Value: 0 (mph)
